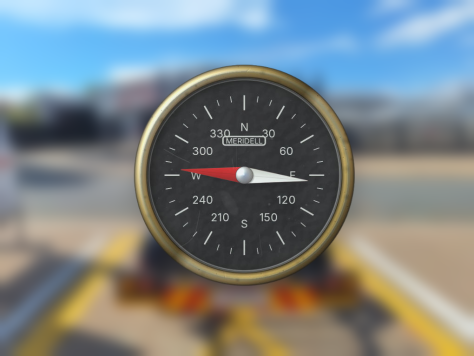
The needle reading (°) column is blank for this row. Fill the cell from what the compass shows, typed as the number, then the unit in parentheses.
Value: 275 (°)
